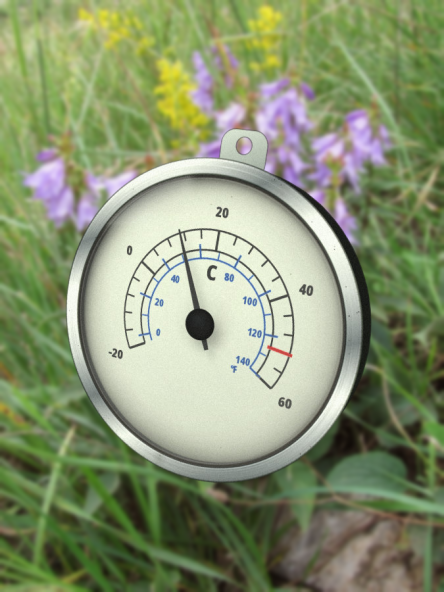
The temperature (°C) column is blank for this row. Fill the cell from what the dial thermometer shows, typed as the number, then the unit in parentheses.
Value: 12 (°C)
